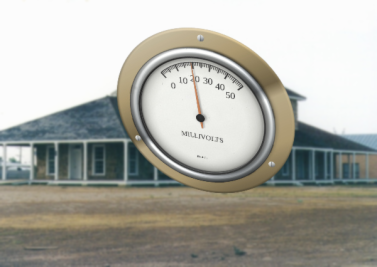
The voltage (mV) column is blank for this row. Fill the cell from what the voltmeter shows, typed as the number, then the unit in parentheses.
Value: 20 (mV)
